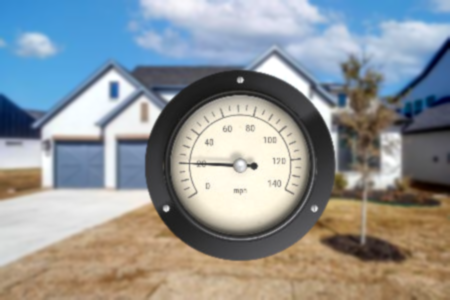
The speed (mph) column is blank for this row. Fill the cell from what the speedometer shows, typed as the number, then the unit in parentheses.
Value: 20 (mph)
